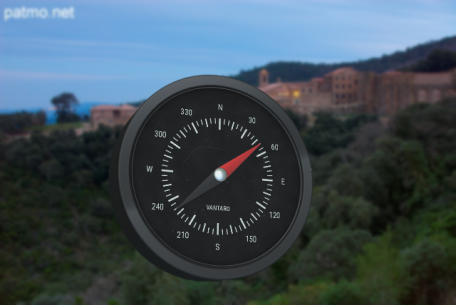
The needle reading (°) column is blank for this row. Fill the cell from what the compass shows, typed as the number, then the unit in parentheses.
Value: 50 (°)
